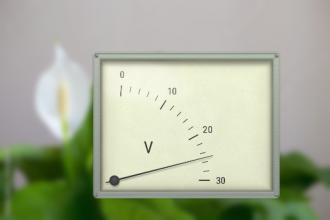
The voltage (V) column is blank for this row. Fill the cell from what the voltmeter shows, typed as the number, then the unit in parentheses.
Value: 25 (V)
